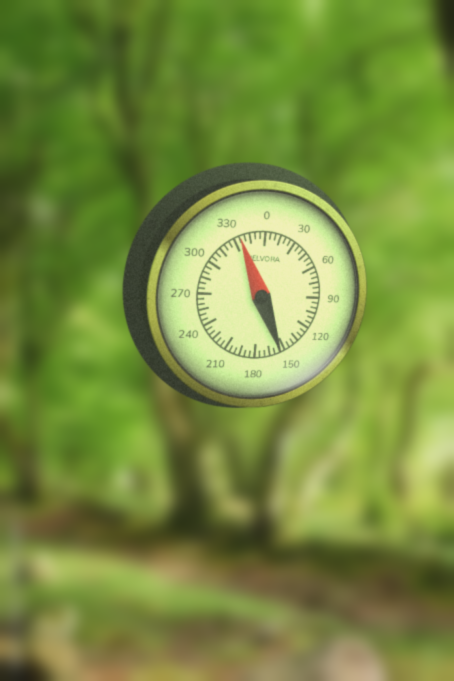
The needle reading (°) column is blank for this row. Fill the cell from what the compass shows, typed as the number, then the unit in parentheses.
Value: 335 (°)
